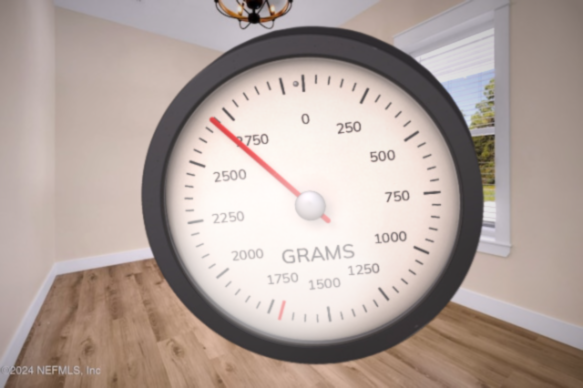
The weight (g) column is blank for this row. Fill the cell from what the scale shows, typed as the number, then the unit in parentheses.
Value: 2700 (g)
